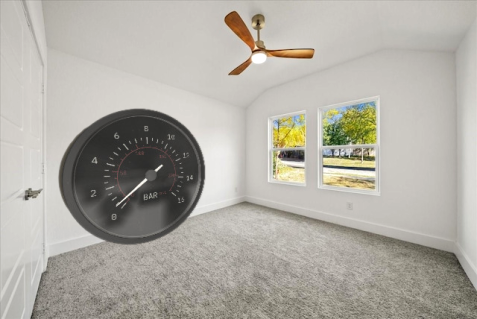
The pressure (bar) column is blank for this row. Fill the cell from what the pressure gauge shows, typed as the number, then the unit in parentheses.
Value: 0.5 (bar)
